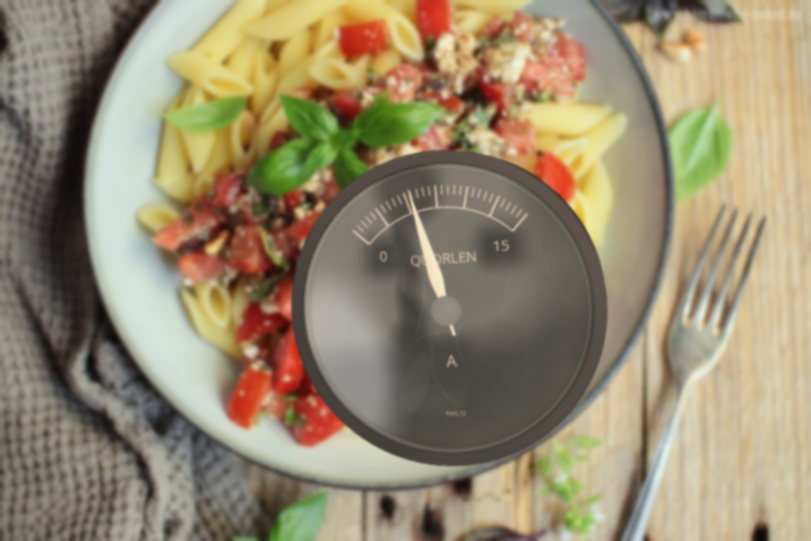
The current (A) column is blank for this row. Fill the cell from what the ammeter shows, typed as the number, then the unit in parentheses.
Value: 5.5 (A)
